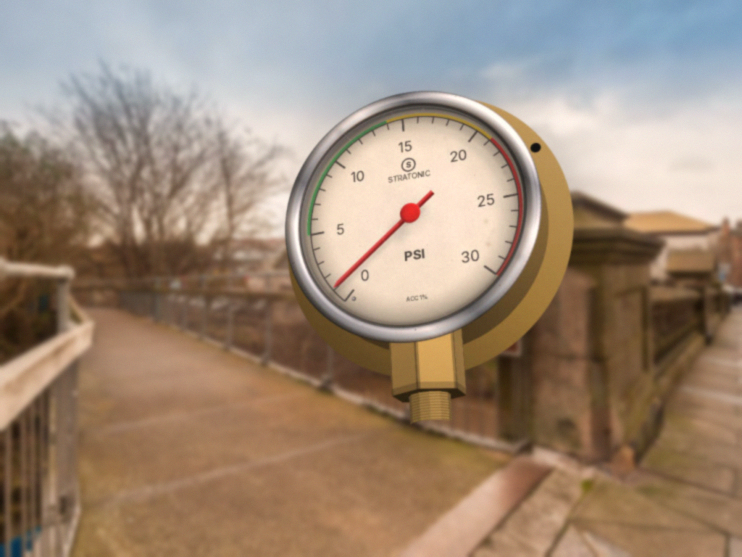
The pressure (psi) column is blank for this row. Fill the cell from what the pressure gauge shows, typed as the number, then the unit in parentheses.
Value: 1 (psi)
